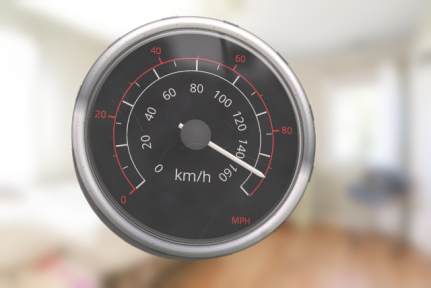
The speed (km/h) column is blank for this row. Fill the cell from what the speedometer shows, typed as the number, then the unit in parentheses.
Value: 150 (km/h)
